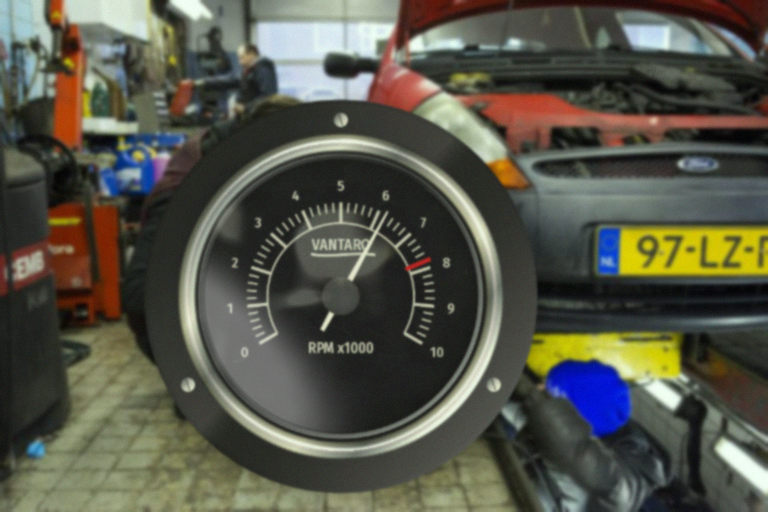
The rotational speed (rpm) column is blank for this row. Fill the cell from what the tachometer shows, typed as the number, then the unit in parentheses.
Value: 6200 (rpm)
